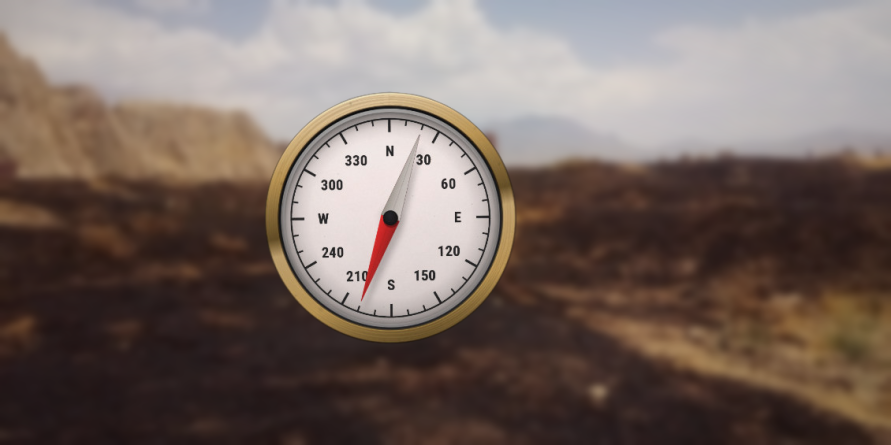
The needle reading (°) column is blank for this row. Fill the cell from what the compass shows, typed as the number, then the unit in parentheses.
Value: 200 (°)
